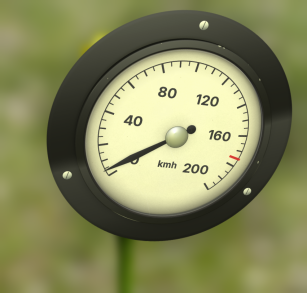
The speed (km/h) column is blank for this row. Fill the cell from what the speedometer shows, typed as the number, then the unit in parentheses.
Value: 5 (km/h)
